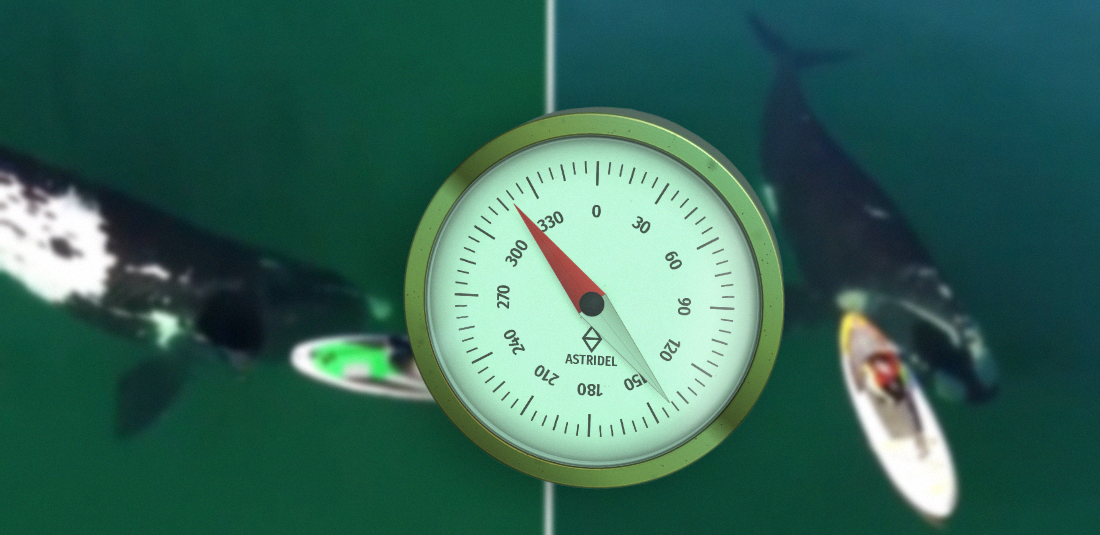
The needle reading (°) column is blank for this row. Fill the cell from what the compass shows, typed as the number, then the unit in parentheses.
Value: 320 (°)
